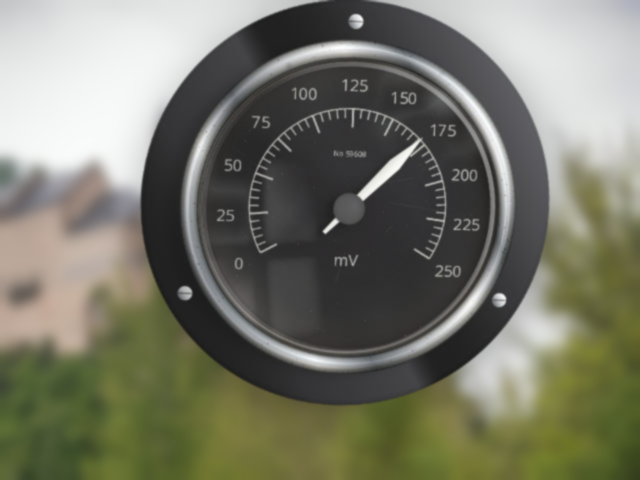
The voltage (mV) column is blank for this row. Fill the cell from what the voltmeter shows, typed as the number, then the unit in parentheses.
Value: 170 (mV)
